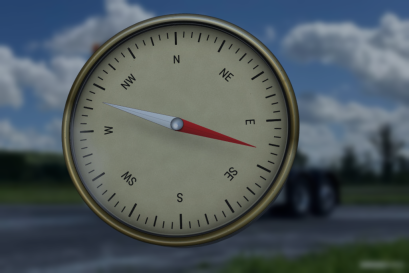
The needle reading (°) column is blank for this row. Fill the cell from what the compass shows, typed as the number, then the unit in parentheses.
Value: 110 (°)
